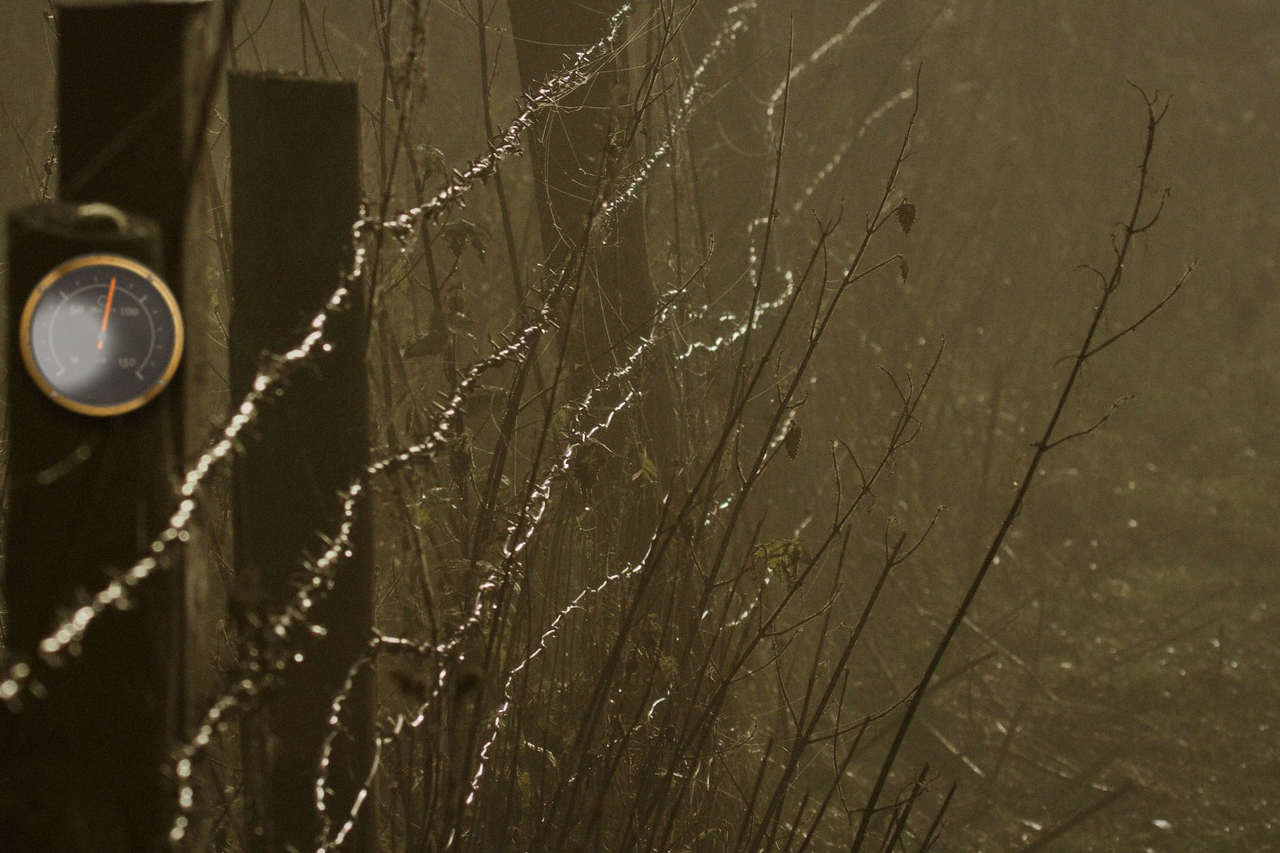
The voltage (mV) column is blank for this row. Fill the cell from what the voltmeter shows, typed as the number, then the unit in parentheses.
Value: 80 (mV)
